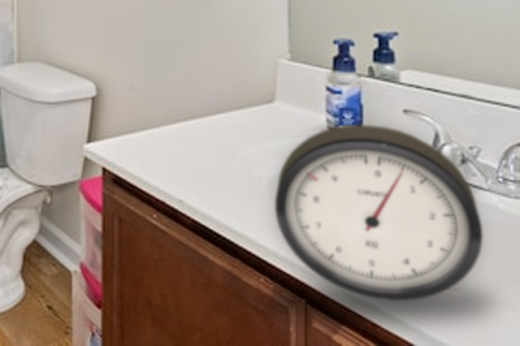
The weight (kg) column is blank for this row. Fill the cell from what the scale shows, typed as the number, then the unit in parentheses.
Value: 0.5 (kg)
